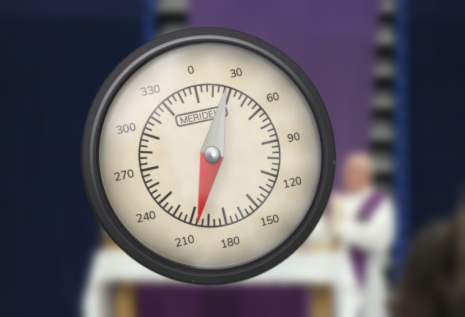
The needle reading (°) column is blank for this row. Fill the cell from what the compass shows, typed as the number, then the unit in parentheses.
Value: 205 (°)
